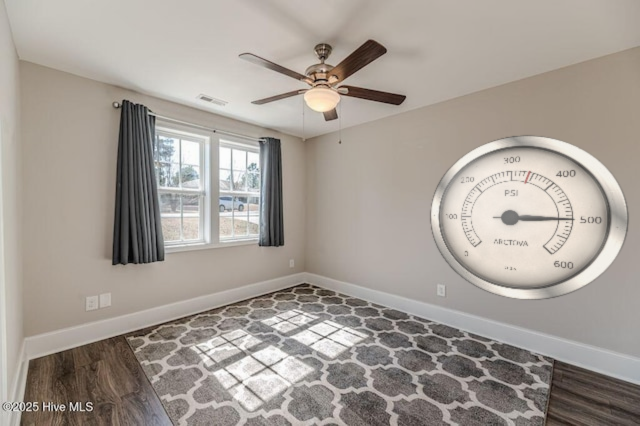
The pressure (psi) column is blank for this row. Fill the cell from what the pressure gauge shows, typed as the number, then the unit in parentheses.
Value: 500 (psi)
